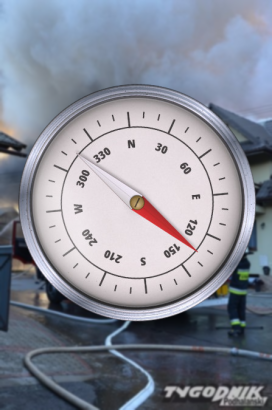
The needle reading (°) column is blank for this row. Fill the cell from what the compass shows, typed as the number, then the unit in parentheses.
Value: 135 (°)
